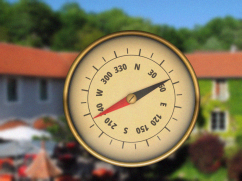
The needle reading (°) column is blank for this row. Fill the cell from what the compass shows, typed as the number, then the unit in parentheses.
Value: 232.5 (°)
